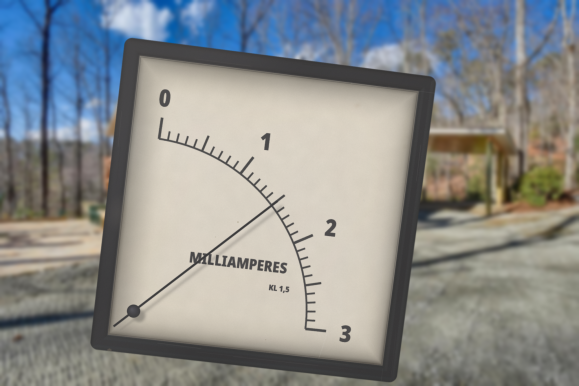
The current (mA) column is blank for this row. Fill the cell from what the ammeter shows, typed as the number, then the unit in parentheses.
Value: 1.5 (mA)
